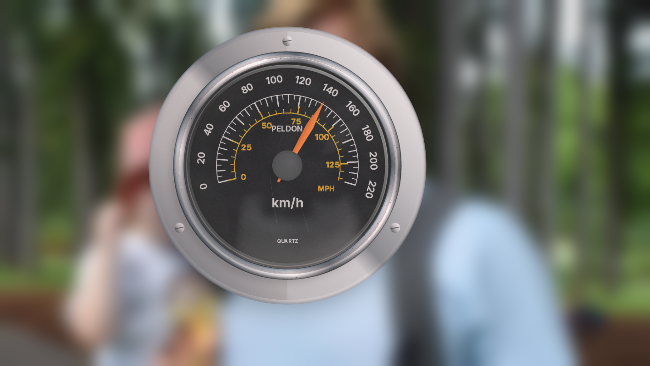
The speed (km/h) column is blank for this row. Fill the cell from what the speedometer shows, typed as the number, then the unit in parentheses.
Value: 140 (km/h)
